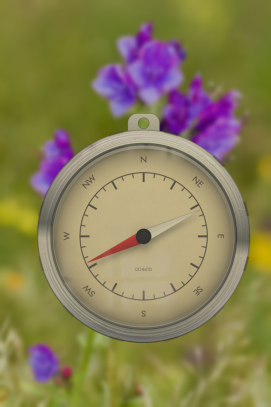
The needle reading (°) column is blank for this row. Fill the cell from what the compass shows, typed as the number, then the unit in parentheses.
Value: 245 (°)
